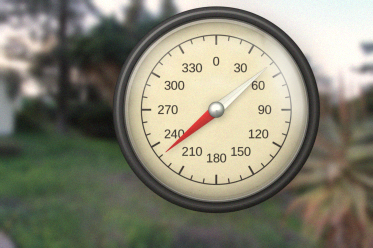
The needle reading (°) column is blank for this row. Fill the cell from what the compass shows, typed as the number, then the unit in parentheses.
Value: 230 (°)
